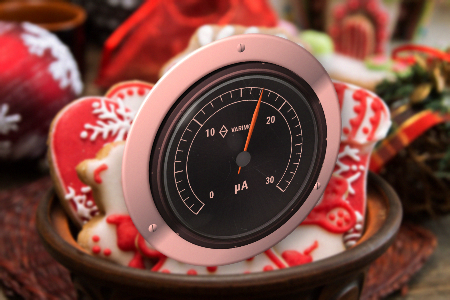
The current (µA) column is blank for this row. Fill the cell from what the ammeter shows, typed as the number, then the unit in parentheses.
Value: 17 (µA)
